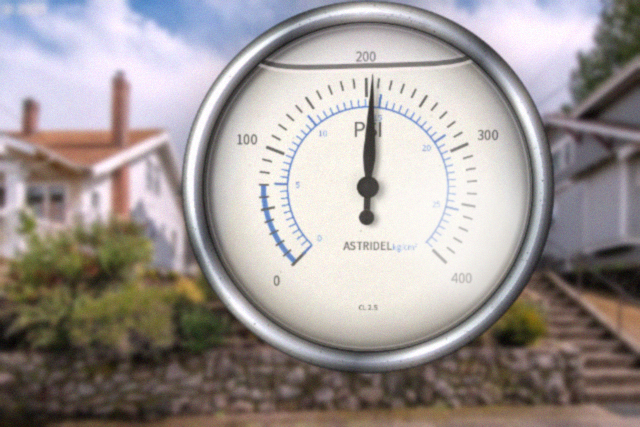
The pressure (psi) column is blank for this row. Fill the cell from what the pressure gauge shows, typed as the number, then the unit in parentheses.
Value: 205 (psi)
